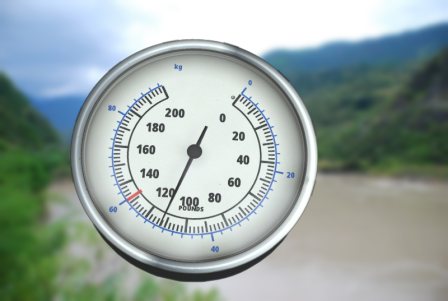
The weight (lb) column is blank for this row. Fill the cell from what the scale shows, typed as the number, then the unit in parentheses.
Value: 112 (lb)
